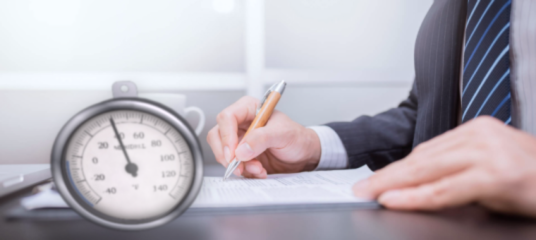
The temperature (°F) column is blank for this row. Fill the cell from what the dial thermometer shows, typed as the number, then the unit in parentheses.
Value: 40 (°F)
